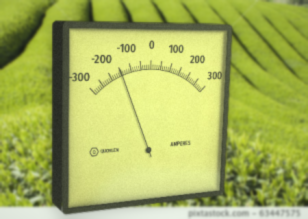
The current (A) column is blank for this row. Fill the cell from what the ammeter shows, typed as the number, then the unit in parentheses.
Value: -150 (A)
